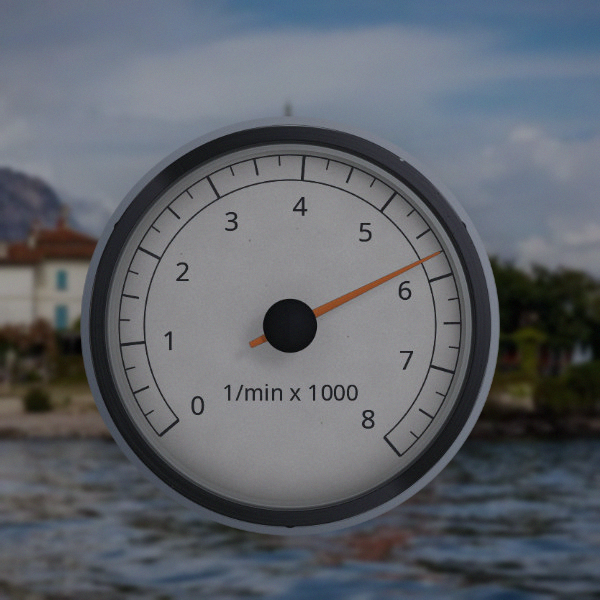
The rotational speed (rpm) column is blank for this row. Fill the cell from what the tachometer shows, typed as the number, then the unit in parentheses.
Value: 5750 (rpm)
